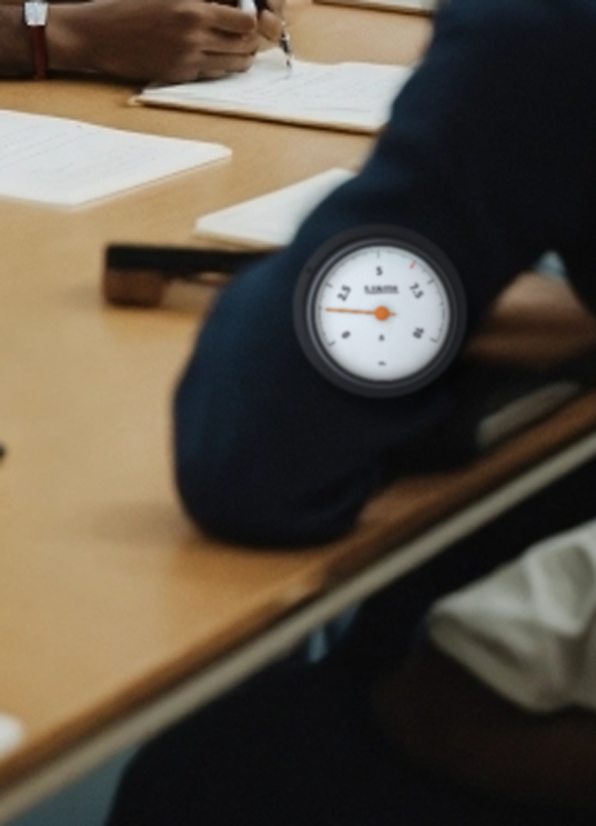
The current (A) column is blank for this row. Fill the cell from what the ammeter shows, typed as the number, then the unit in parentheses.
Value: 1.5 (A)
